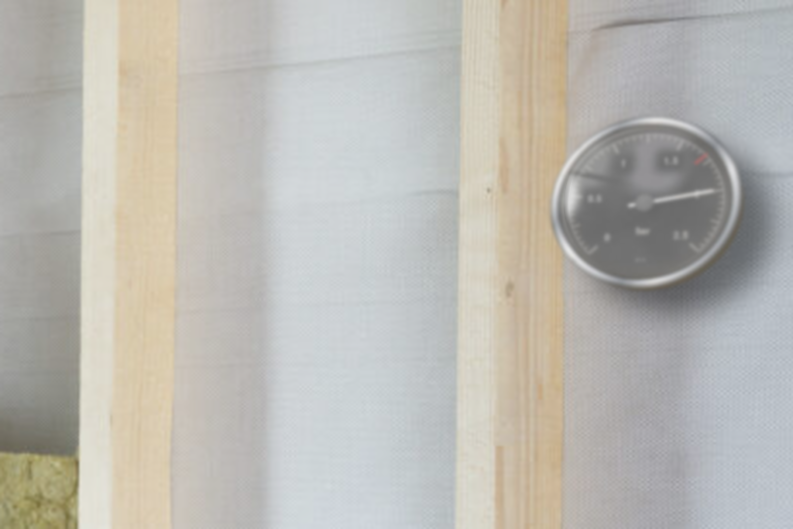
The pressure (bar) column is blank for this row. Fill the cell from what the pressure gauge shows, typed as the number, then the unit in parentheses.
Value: 2 (bar)
